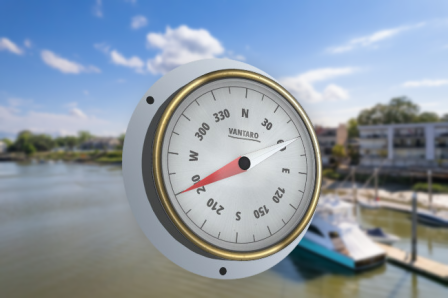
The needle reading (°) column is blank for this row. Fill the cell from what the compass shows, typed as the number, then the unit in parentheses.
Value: 240 (°)
